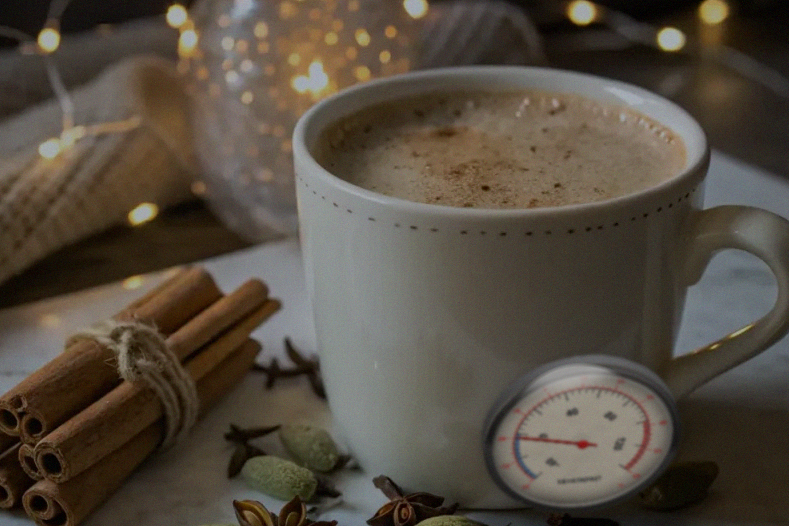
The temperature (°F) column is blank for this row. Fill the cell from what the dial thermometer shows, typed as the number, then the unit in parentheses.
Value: 0 (°F)
